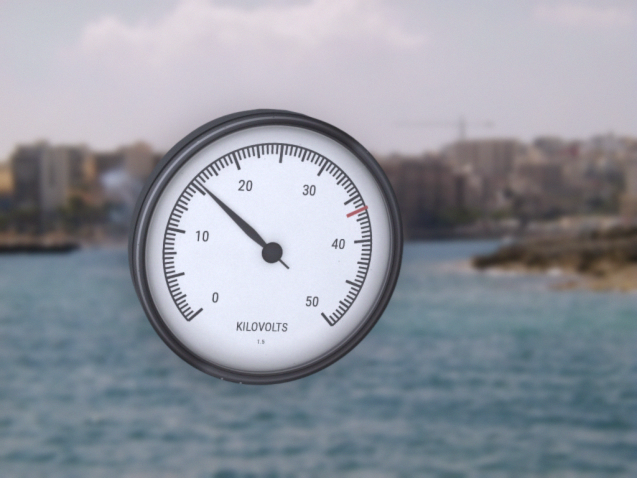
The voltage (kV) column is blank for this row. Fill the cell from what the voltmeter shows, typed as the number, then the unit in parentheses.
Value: 15.5 (kV)
